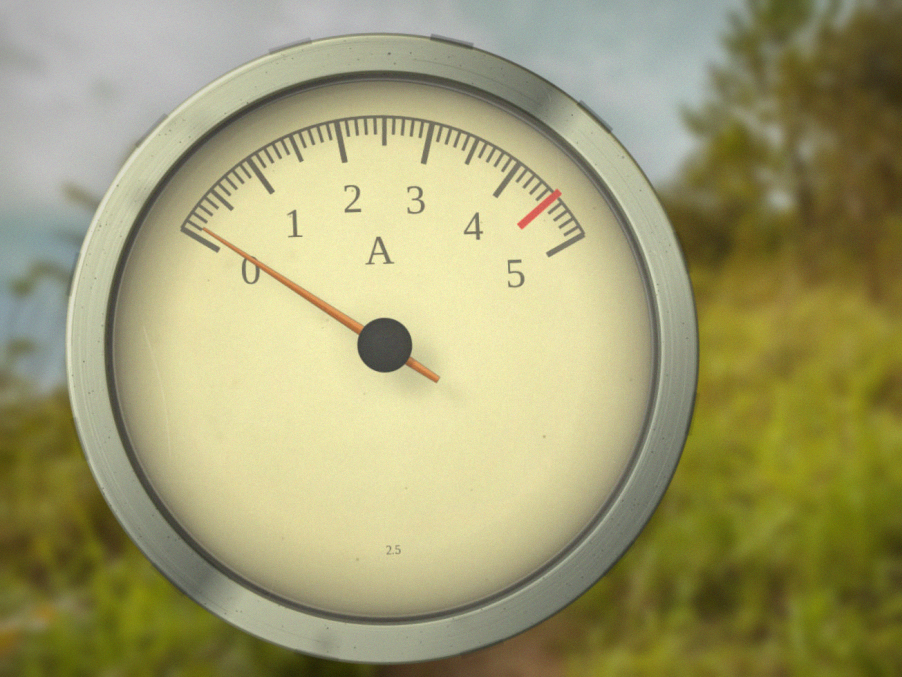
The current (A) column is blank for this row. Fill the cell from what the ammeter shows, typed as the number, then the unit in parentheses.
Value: 0.1 (A)
